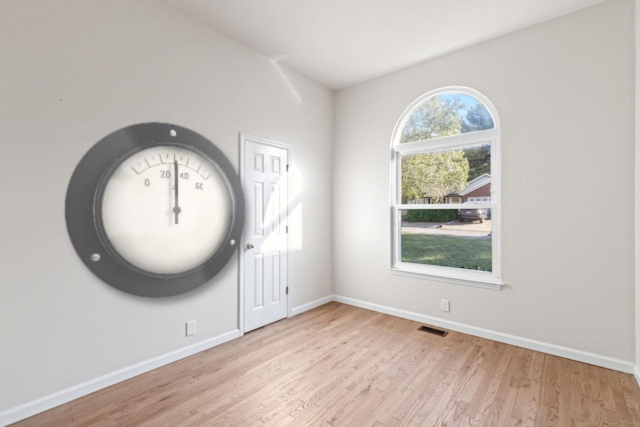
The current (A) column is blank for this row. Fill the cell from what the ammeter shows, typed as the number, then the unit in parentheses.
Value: 30 (A)
